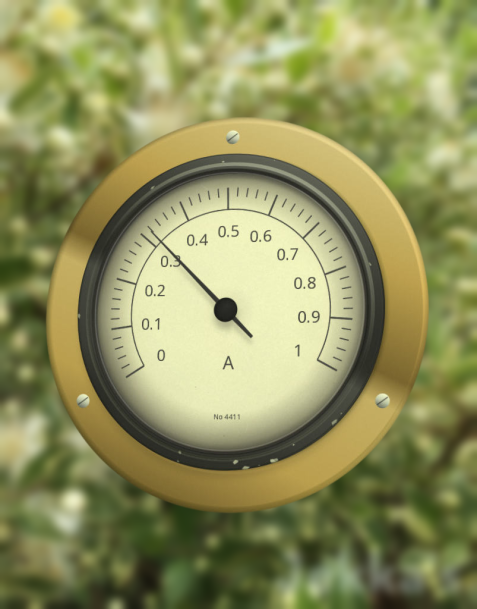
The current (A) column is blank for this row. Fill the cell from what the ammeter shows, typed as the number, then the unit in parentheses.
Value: 0.32 (A)
